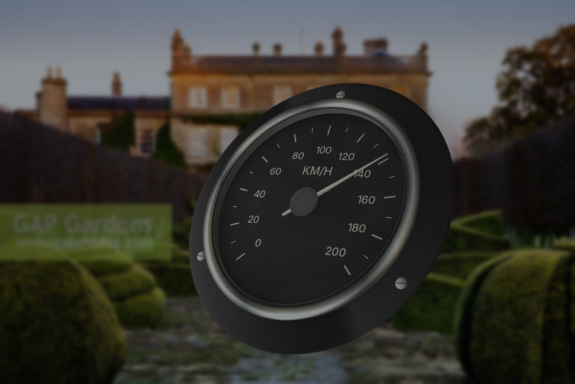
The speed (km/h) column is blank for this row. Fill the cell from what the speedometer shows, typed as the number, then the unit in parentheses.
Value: 140 (km/h)
